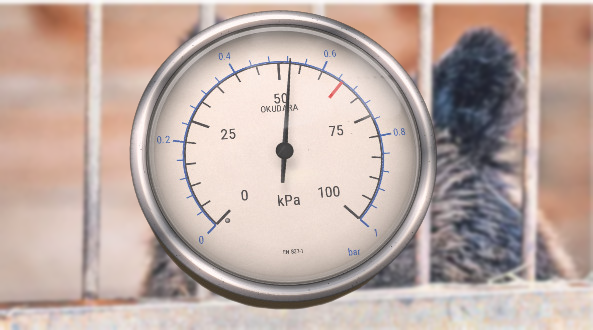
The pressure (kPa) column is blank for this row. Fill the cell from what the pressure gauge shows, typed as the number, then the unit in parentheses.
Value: 52.5 (kPa)
